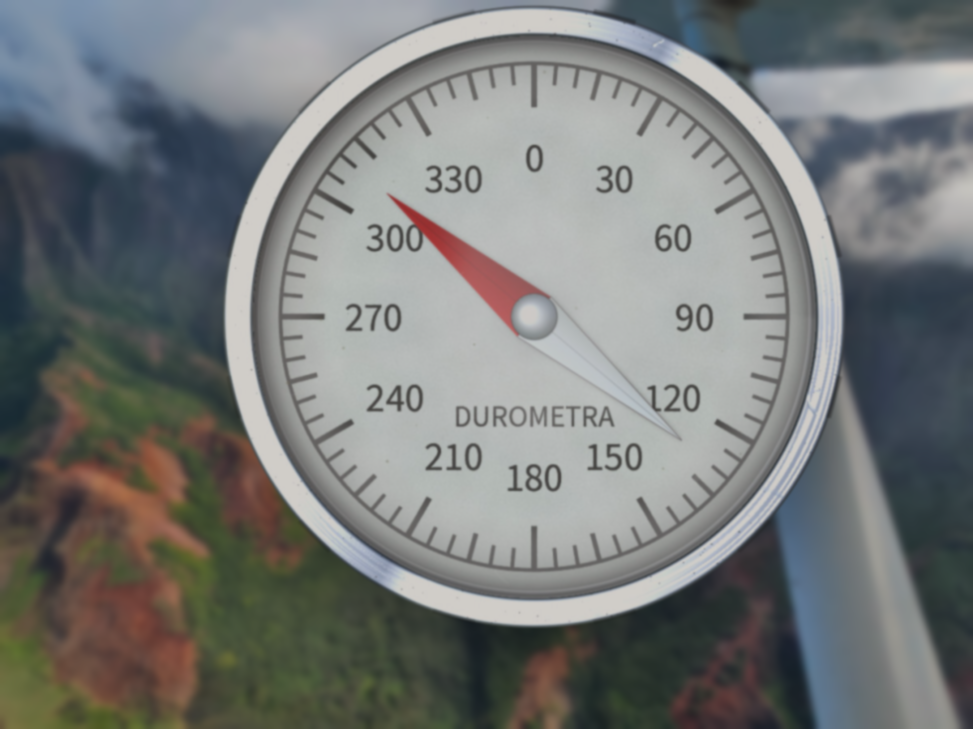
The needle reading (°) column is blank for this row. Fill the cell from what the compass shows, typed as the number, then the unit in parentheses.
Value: 310 (°)
